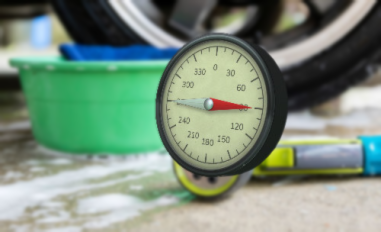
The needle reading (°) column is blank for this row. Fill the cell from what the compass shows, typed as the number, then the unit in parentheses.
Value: 90 (°)
